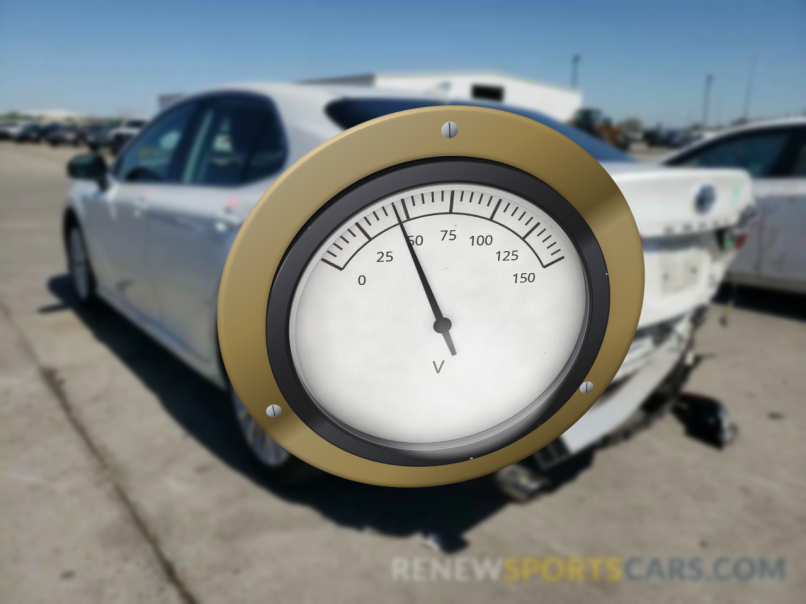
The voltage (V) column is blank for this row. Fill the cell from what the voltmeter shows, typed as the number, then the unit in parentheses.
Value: 45 (V)
